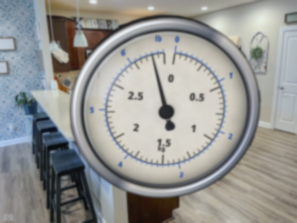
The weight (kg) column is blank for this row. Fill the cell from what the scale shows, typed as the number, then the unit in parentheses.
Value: 2.9 (kg)
